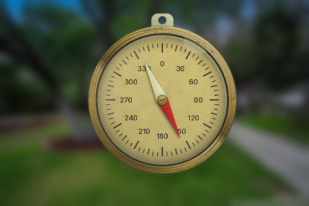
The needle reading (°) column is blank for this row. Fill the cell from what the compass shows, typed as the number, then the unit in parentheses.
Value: 155 (°)
